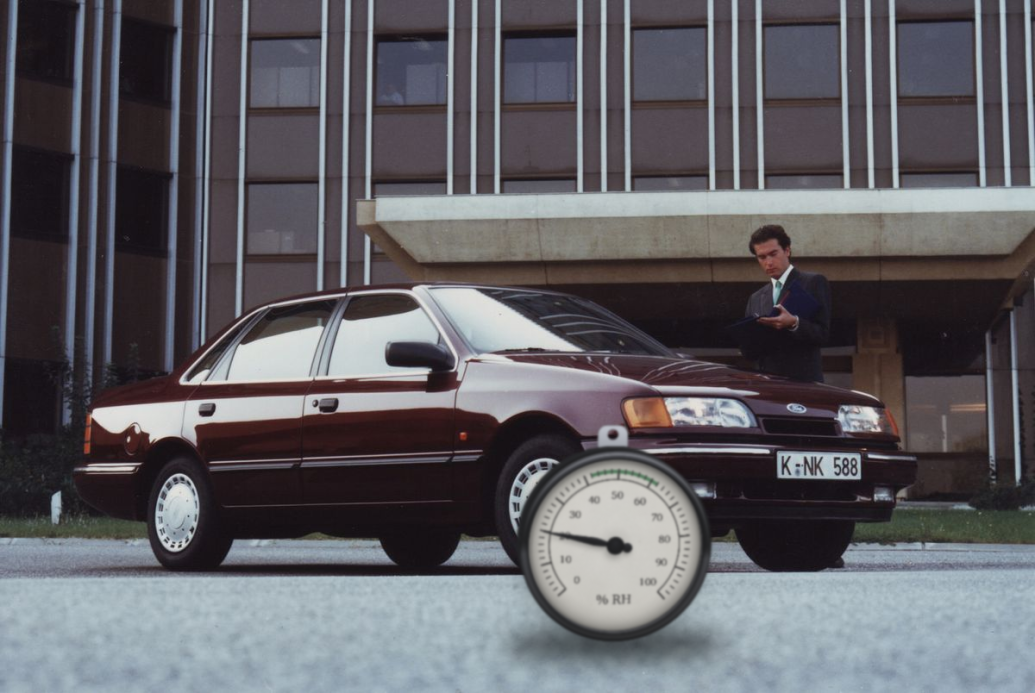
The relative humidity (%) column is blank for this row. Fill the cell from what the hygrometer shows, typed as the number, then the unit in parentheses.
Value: 20 (%)
